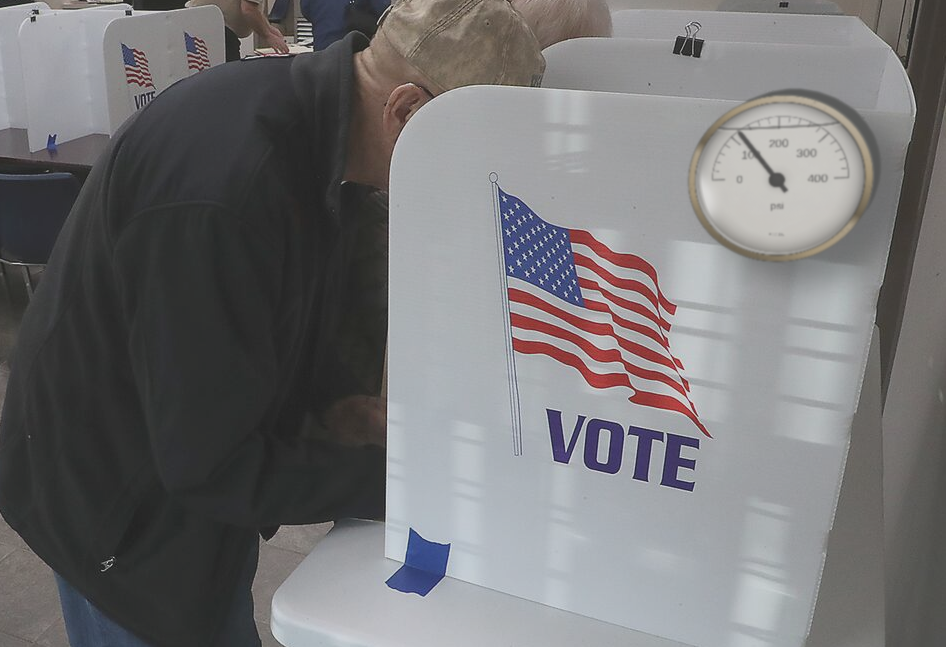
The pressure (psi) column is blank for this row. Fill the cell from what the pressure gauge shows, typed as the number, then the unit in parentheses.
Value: 120 (psi)
